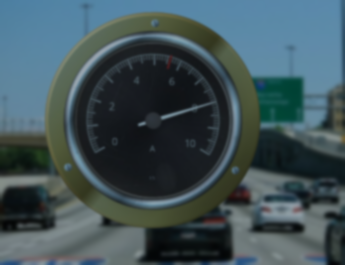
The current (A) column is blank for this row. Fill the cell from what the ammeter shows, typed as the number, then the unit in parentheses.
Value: 8 (A)
